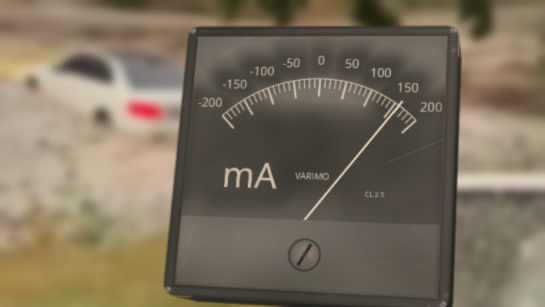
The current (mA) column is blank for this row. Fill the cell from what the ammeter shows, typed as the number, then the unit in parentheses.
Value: 160 (mA)
